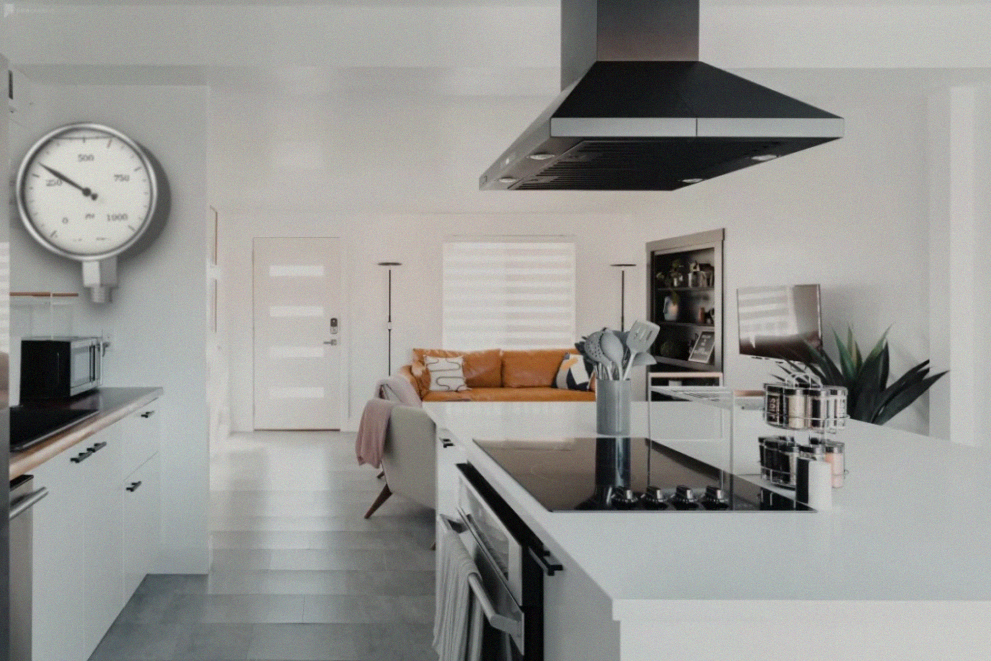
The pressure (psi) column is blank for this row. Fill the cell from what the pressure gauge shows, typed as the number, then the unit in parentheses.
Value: 300 (psi)
